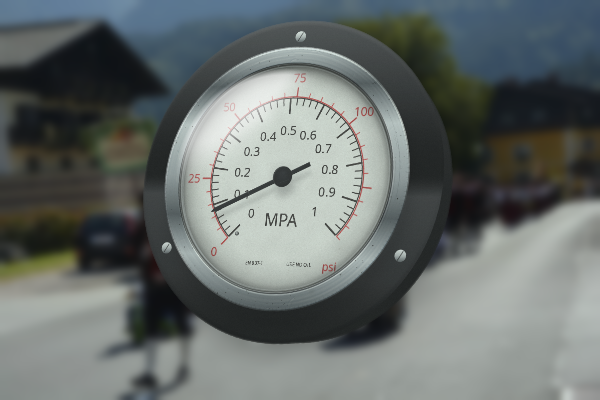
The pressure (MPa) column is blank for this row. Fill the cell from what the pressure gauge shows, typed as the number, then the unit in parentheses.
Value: 0.08 (MPa)
